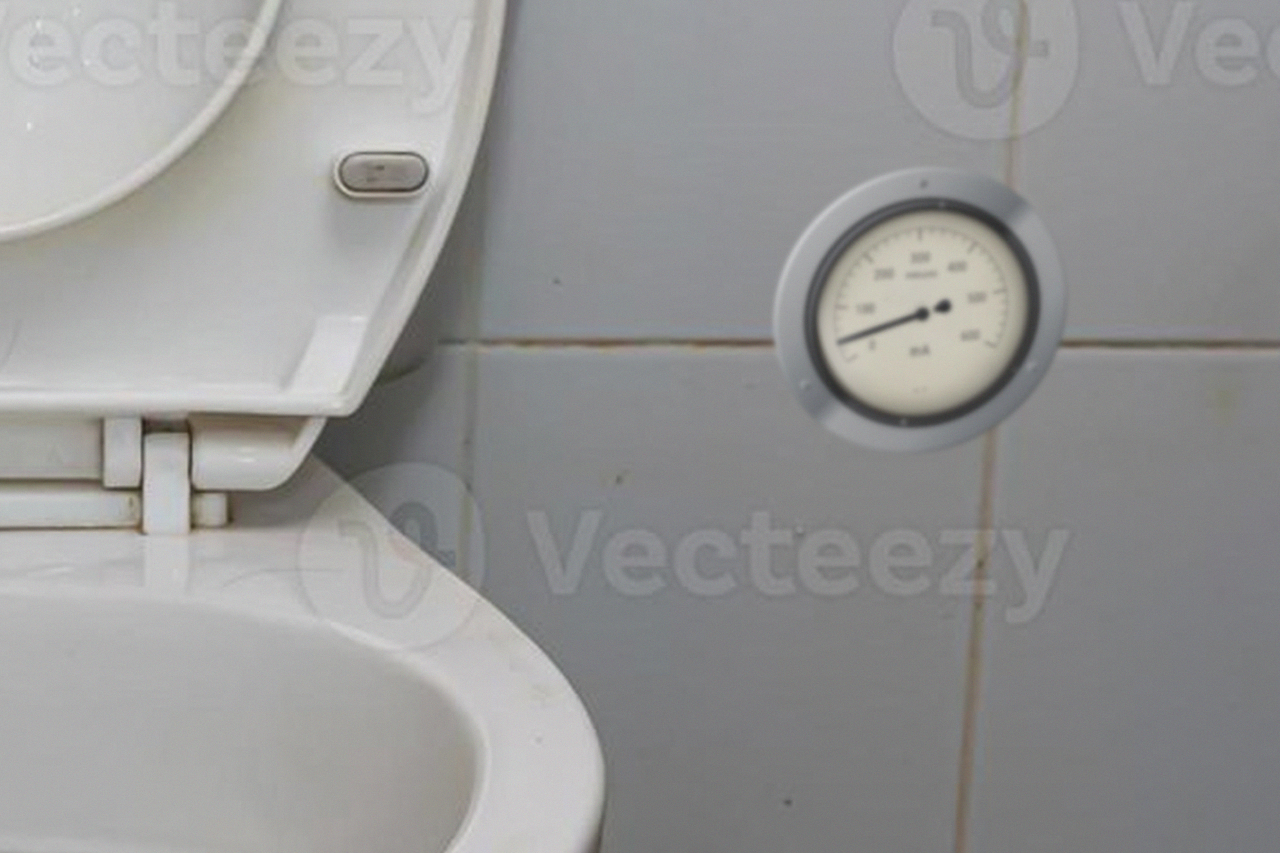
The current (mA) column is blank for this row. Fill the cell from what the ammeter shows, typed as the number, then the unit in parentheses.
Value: 40 (mA)
